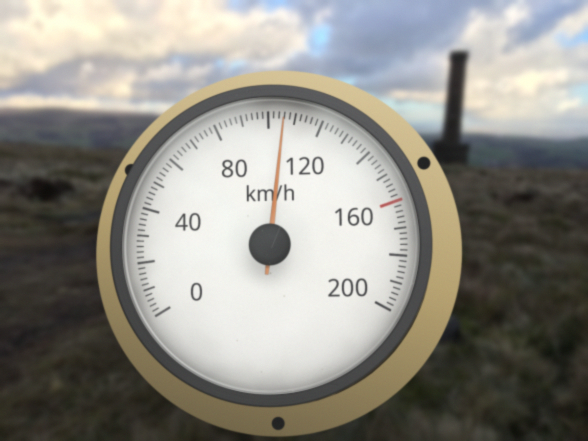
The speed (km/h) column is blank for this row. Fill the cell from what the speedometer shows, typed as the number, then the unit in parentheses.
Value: 106 (km/h)
